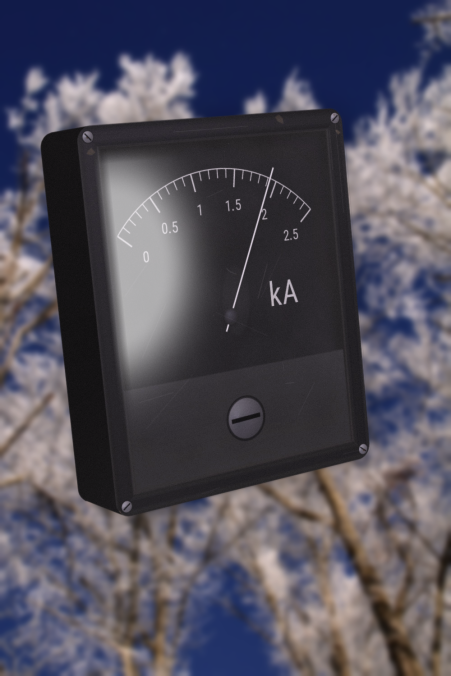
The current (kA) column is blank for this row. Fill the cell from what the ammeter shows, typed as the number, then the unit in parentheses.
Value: 1.9 (kA)
